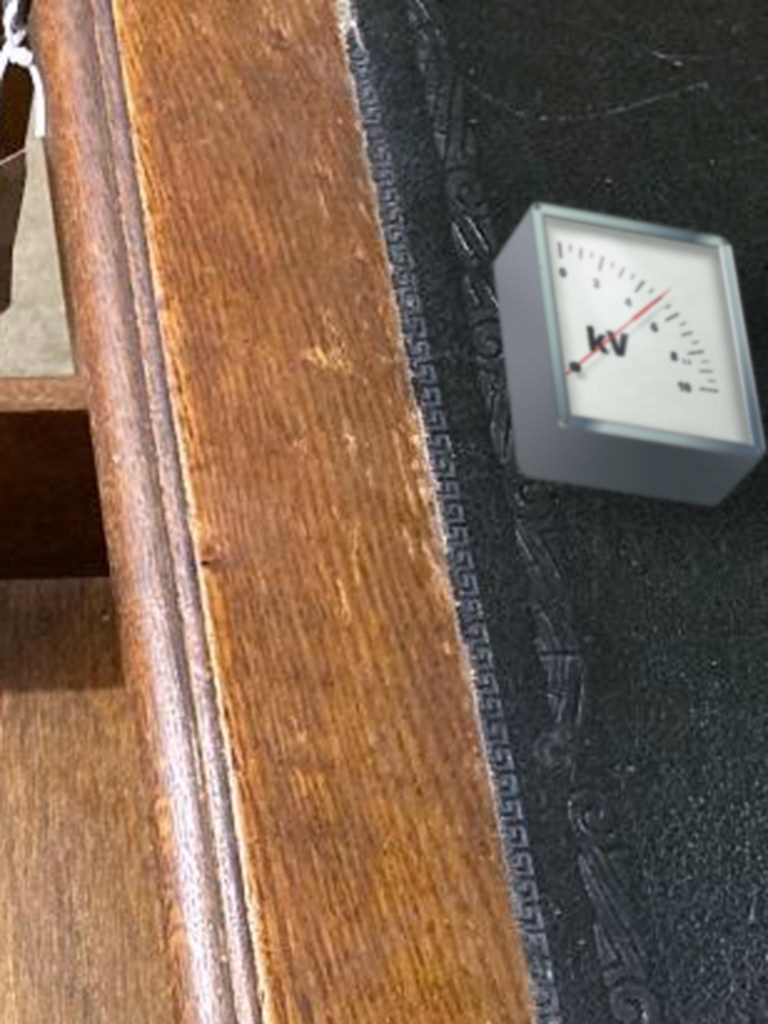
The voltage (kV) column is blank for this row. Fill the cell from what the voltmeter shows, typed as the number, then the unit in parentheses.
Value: 5 (kV)
